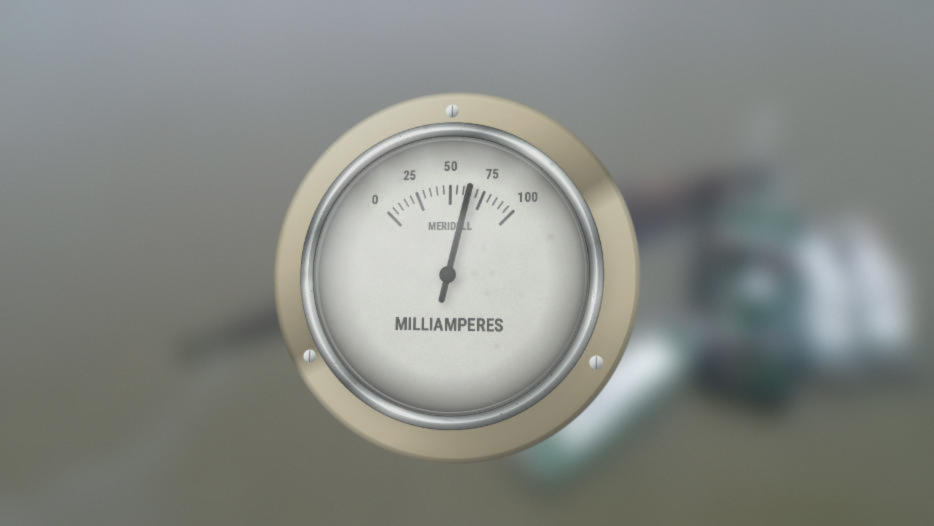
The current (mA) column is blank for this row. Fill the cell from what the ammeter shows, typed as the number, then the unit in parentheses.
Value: 65 (mA)
